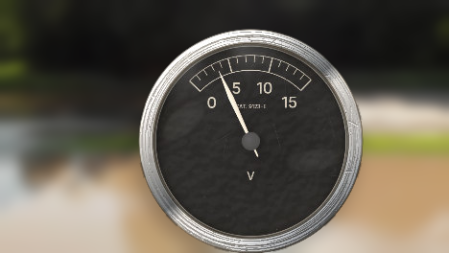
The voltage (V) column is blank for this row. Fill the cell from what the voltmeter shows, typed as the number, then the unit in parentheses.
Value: 3.5 (V)
